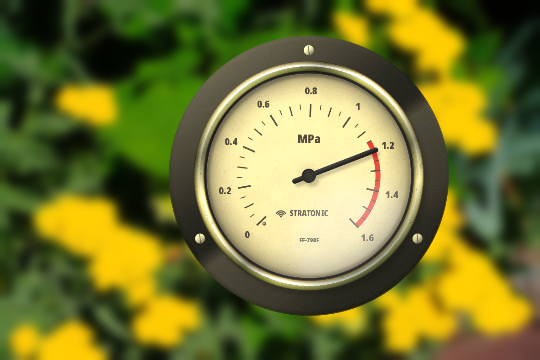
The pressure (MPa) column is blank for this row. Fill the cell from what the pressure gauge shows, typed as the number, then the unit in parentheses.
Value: 1.2 (MPa)
